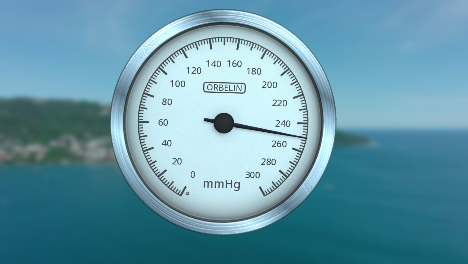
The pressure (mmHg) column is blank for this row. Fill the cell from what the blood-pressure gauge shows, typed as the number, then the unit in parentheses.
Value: 250 (mmHg)
